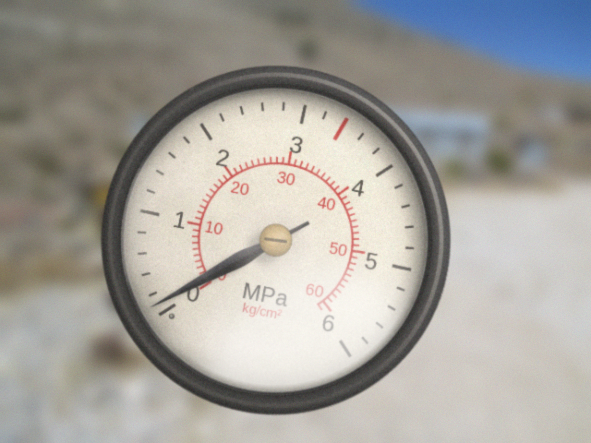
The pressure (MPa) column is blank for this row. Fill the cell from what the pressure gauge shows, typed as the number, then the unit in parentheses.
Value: 0.1 (MPa)
